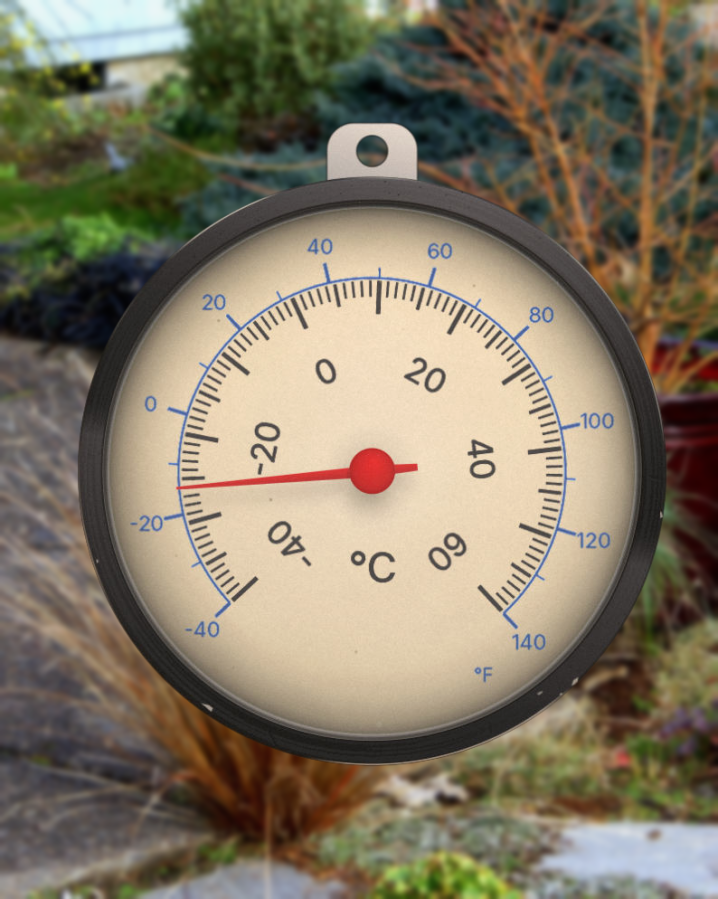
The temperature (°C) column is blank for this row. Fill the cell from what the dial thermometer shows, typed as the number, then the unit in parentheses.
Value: -26 (°C)
